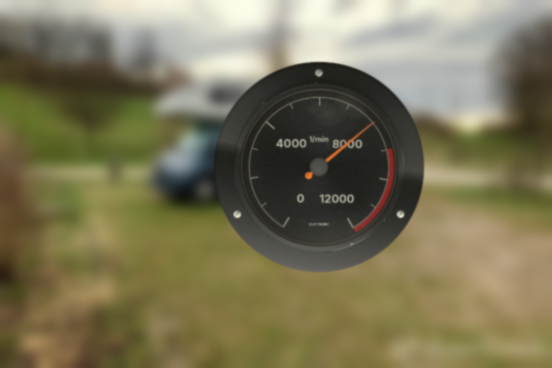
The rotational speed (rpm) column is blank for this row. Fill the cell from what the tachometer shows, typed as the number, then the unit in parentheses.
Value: 8000 (rpm)
